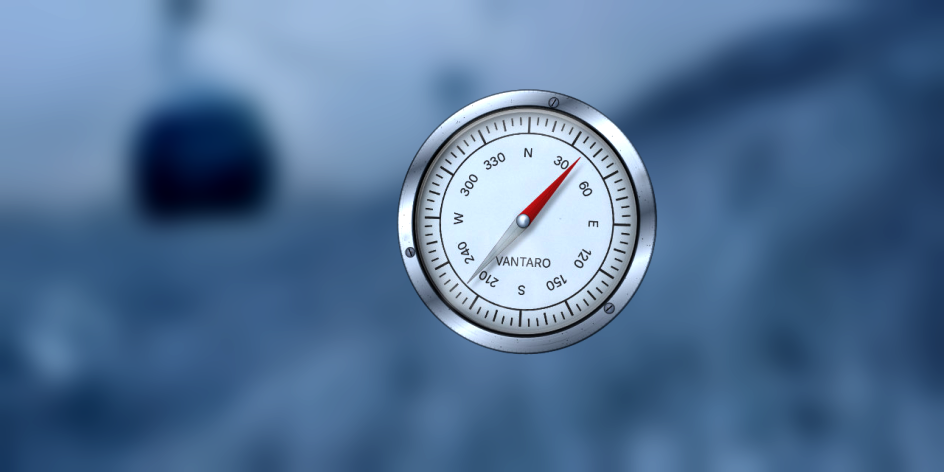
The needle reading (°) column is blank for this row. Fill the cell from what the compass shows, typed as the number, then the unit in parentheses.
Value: 40 (°)
